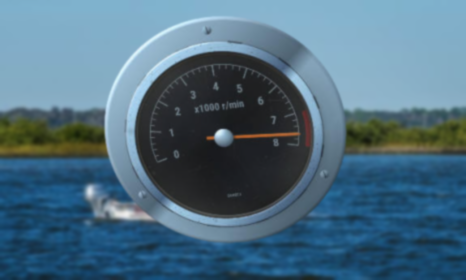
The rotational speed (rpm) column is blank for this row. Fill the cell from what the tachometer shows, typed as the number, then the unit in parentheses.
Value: 7600 (rpm)
